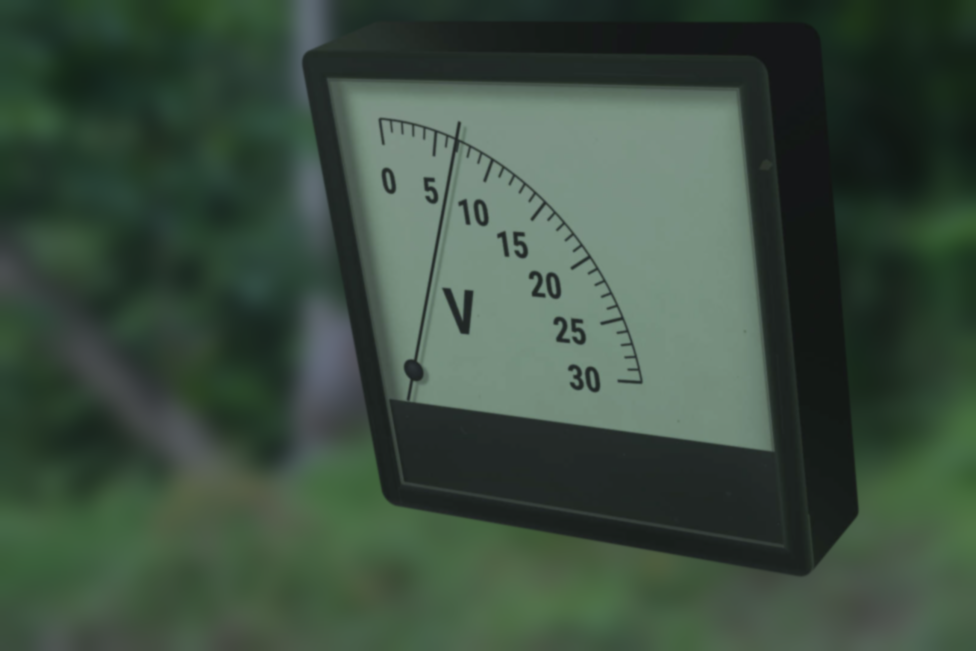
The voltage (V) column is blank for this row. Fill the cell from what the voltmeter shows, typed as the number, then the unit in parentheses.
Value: 7 (V)
